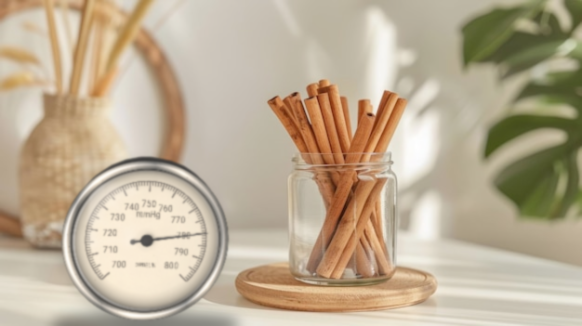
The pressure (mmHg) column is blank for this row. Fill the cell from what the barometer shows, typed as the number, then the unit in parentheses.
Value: 780 (mmHg)
